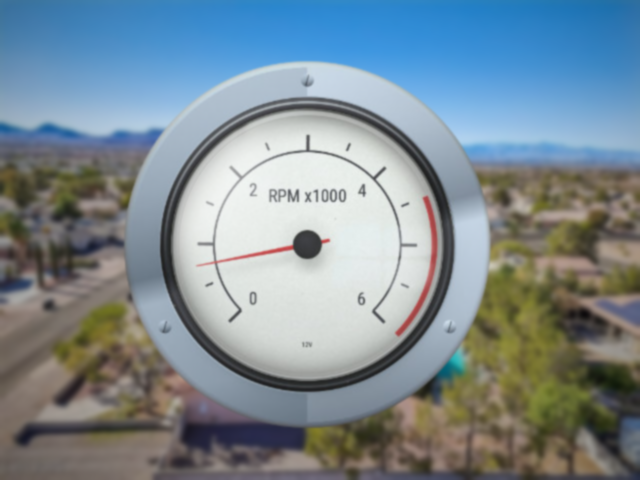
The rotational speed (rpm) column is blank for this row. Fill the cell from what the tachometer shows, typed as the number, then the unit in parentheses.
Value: 750 (rpm)
